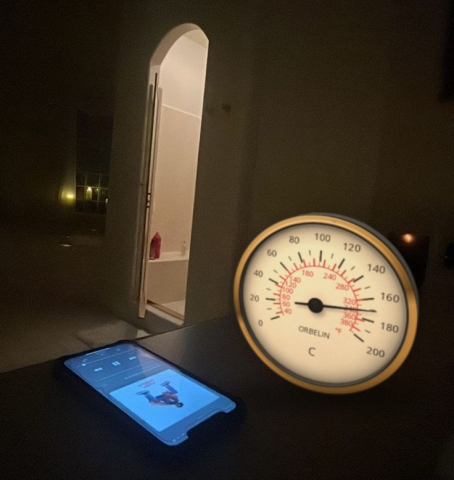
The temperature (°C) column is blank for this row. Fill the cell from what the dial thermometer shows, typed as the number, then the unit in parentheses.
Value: 170 (°C)
